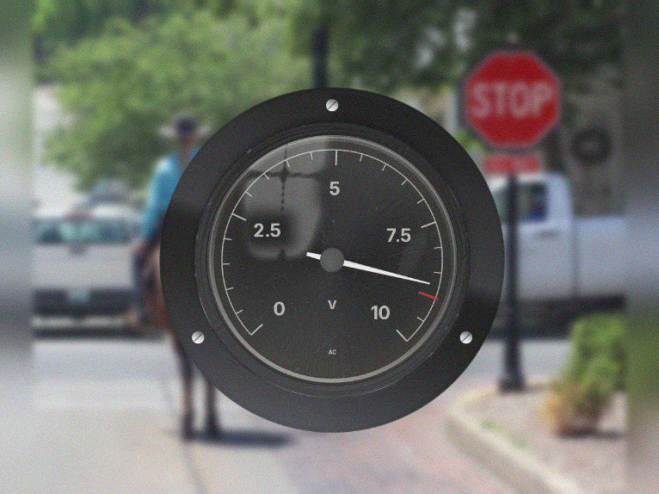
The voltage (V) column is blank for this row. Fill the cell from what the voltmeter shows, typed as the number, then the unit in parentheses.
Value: 8.75 (V)
